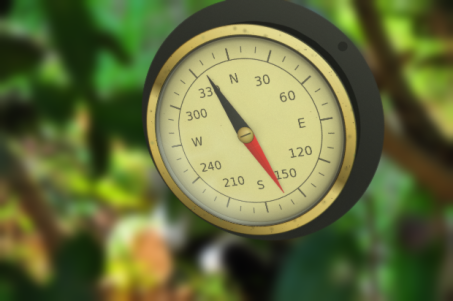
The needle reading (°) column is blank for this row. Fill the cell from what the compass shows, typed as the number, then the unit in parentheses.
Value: 160 (°)
